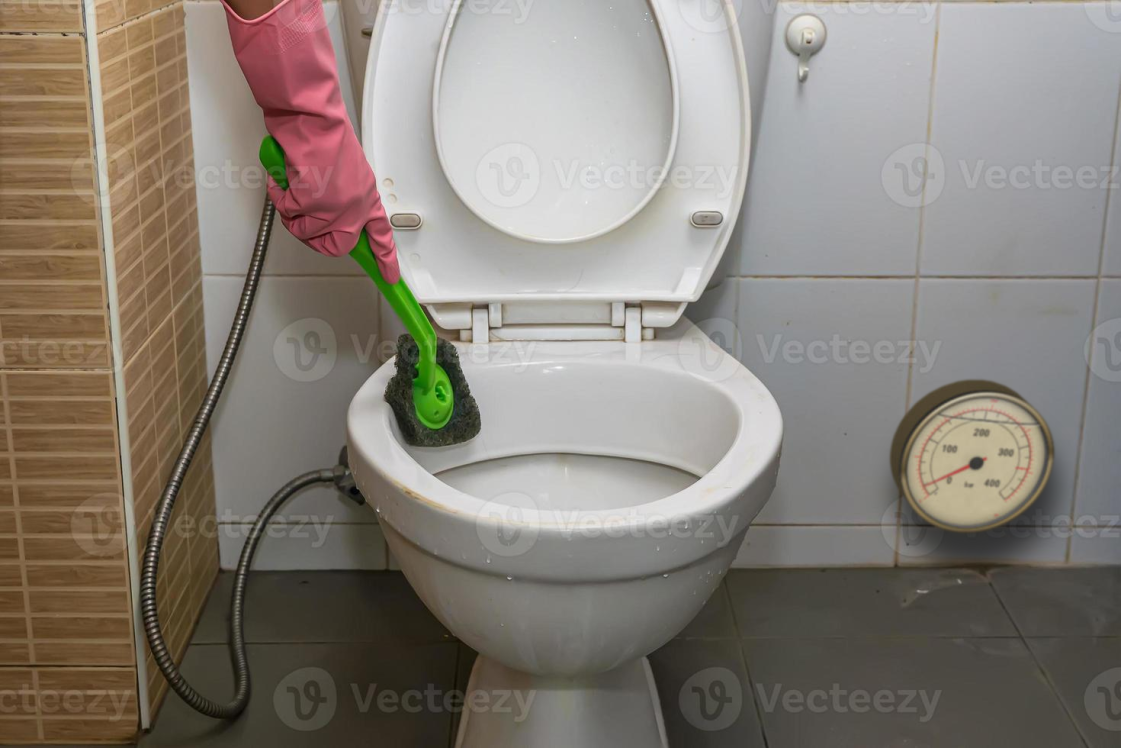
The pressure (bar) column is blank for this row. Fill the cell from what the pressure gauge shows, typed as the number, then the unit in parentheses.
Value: 20 (bar)
